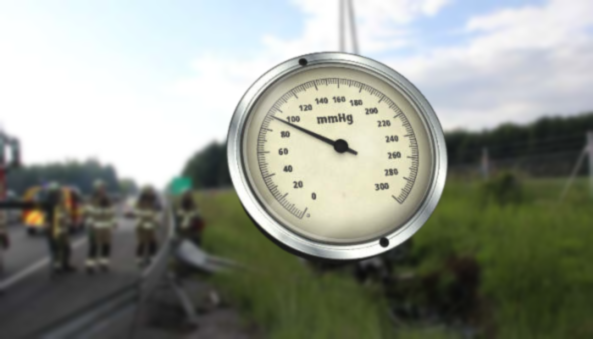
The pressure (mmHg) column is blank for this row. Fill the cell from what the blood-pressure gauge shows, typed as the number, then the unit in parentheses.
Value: 90 (mmHg)
